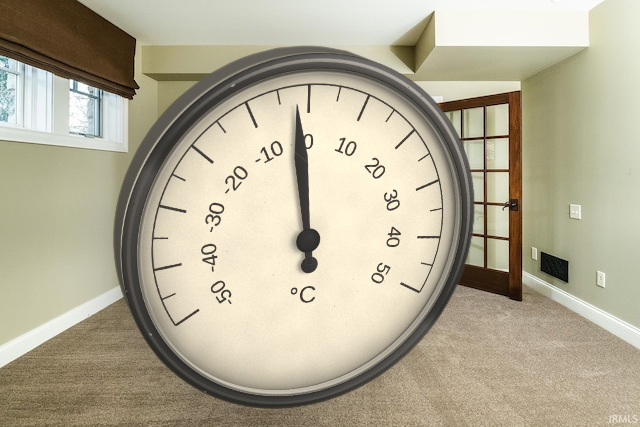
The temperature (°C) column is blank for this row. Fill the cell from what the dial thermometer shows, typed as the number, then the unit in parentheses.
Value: -2.5 (°C)
